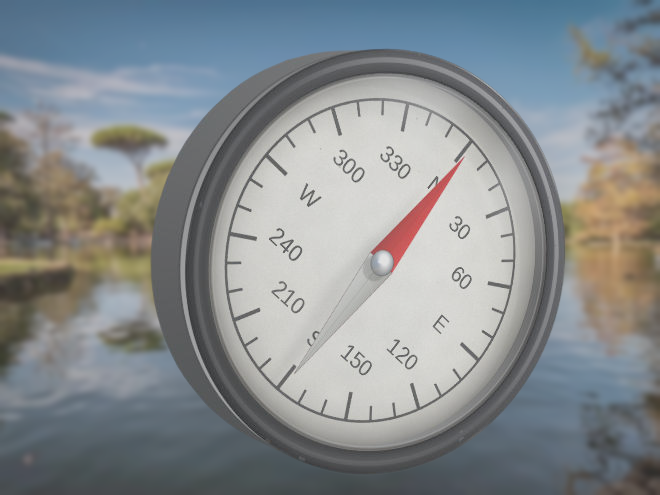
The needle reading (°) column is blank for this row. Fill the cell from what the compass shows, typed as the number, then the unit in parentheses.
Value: 0 (°)
